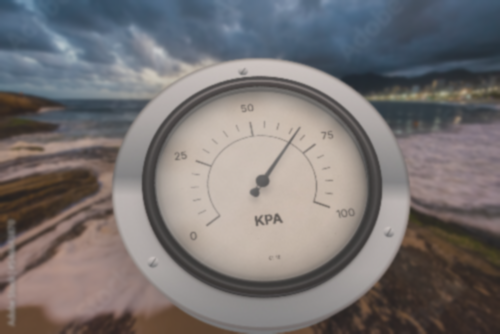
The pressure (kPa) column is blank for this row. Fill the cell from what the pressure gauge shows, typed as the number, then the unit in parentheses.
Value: 67.5 (kPa)
